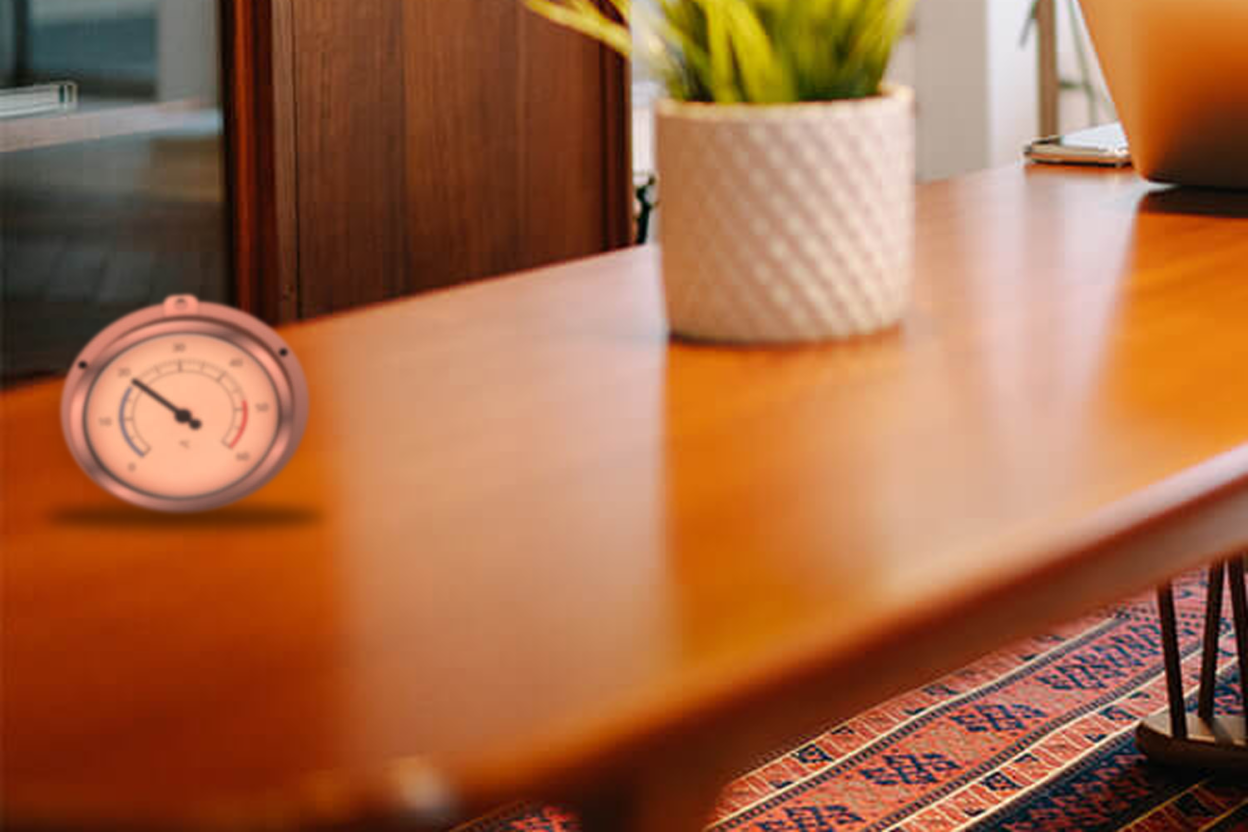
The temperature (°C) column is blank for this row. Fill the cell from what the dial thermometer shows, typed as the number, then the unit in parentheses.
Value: 20 (°C)
